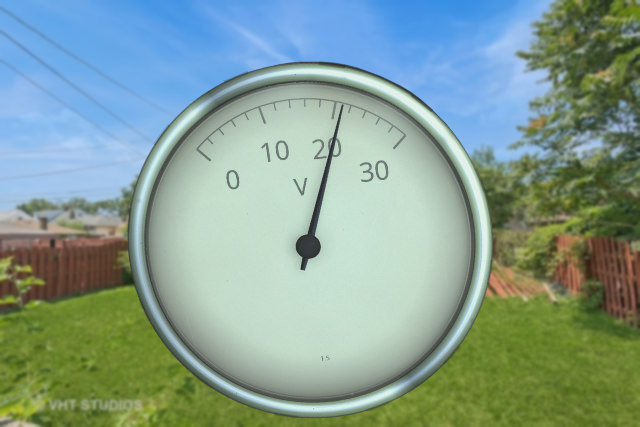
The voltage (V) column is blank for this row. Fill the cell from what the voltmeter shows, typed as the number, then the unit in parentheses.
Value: 21 (V)
